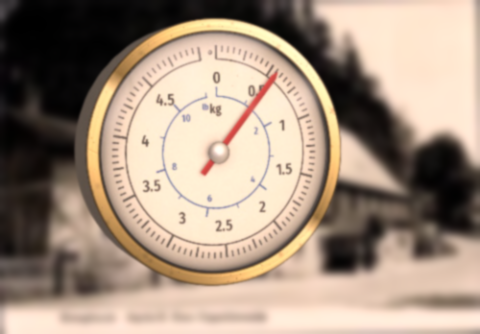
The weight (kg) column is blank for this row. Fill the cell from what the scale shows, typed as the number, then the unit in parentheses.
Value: 0.55 (kg)
